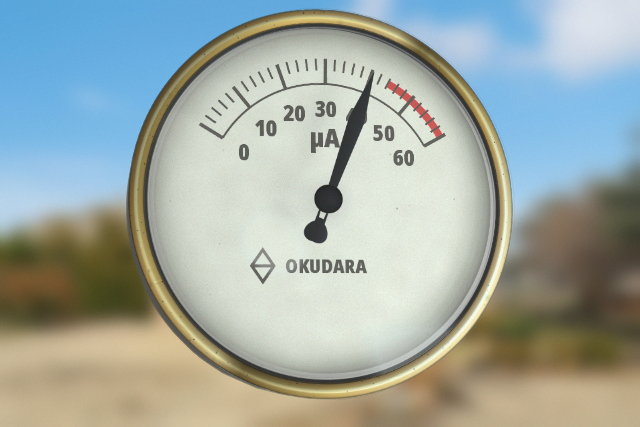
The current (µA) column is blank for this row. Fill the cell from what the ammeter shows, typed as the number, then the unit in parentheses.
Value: 40 (µA)
